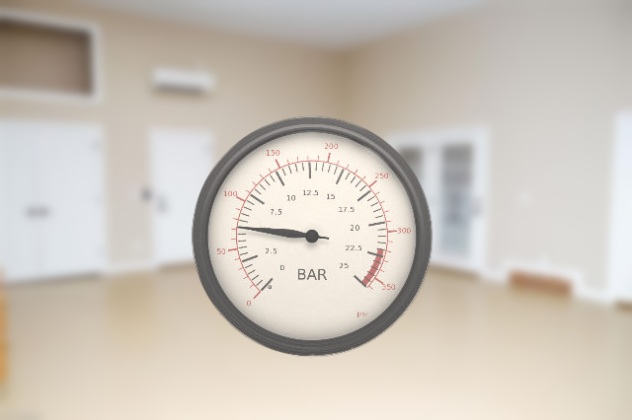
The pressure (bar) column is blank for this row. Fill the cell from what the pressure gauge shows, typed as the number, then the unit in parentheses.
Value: 5 (bar)
